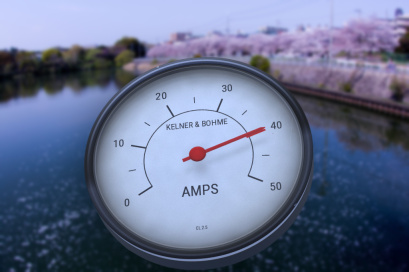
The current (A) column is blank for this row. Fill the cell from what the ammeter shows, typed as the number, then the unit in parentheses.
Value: 40 (A)
